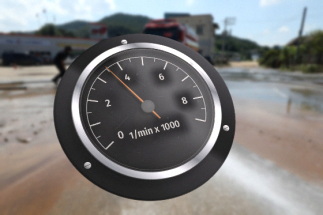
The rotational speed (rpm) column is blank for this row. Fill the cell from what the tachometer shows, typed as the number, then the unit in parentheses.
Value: 3500 (rpm)
